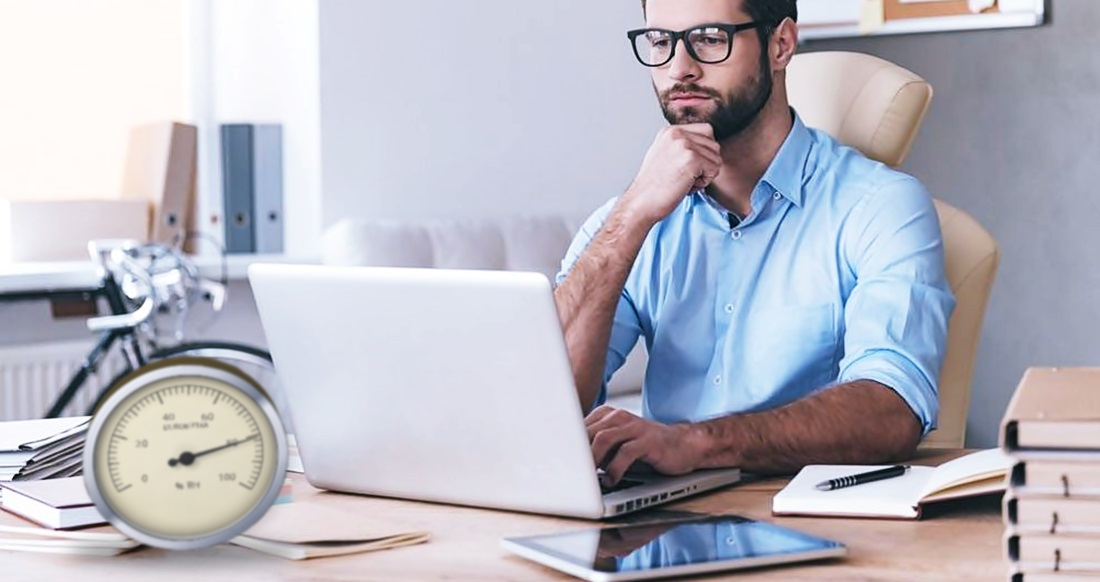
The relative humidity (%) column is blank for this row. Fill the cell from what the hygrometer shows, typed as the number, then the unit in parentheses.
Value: 80 (%)
